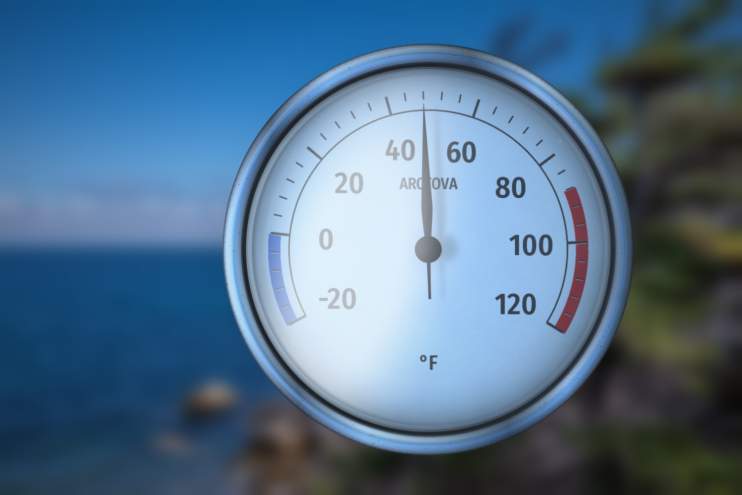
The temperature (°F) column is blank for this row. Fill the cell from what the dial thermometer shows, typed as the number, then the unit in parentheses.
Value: 48 (°F)
